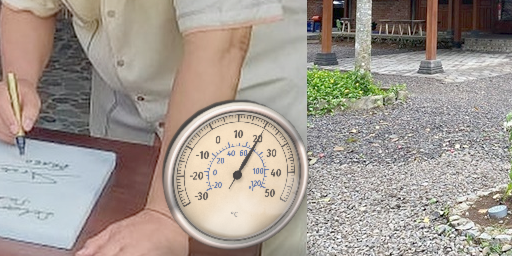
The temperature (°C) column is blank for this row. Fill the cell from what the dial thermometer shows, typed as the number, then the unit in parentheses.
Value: 20 (°C)
